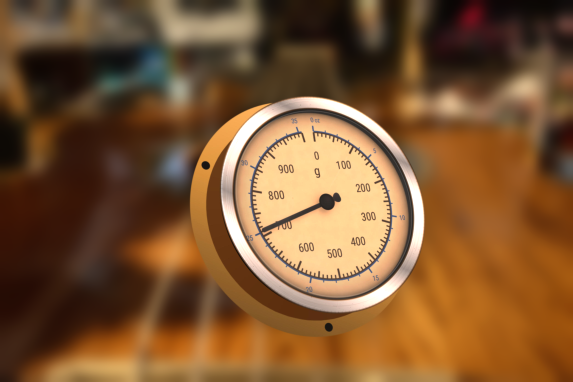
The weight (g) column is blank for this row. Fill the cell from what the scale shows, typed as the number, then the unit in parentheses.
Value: 710 (g)
